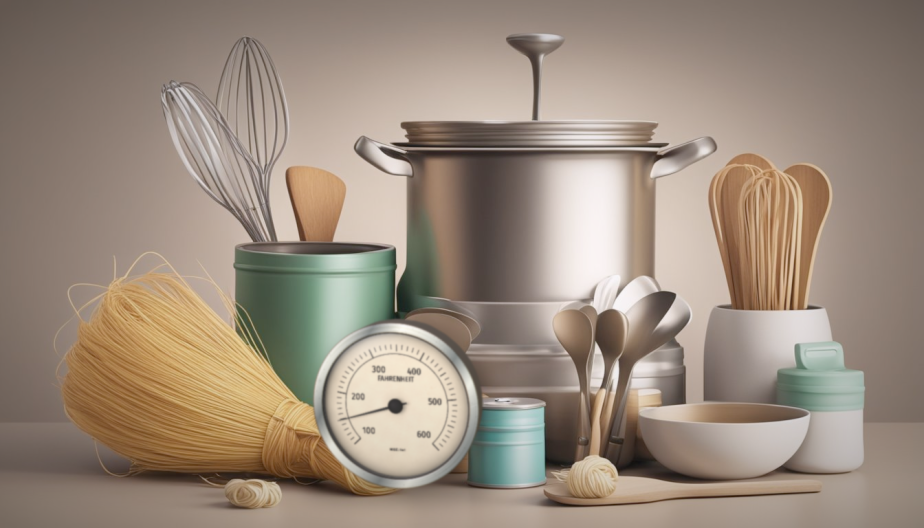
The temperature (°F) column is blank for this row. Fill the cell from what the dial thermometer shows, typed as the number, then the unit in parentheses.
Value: 150 (°F)
